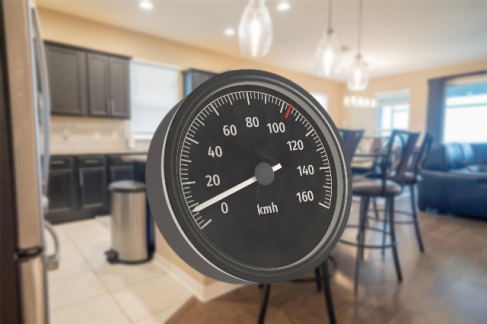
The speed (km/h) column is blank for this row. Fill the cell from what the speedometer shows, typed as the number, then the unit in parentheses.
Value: 8 (km/h)
